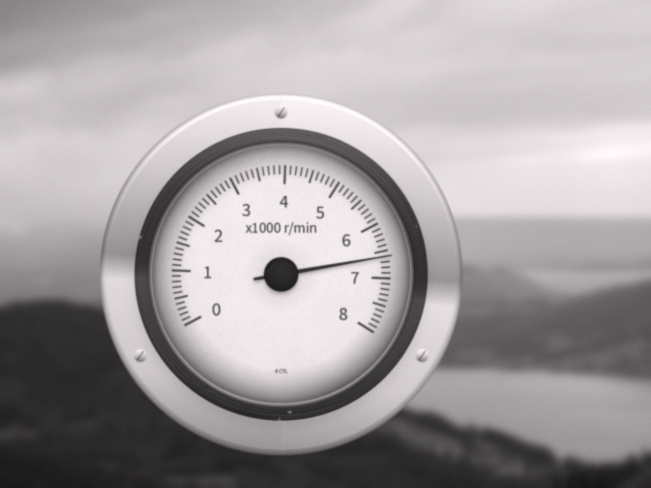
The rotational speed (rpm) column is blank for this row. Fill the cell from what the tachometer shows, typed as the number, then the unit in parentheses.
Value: 6600 (rpm)
